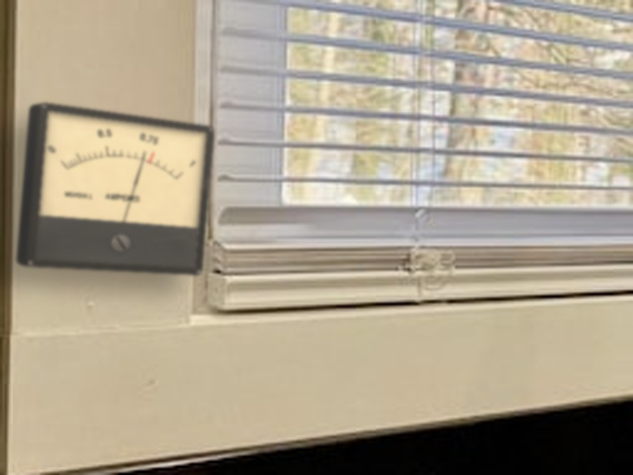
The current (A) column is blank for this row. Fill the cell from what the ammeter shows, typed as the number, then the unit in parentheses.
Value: 0.75 (A)
